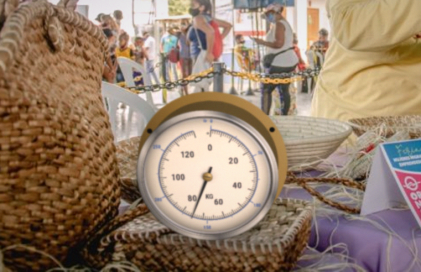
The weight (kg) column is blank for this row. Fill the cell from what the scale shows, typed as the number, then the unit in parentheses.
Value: 75 (kg)
